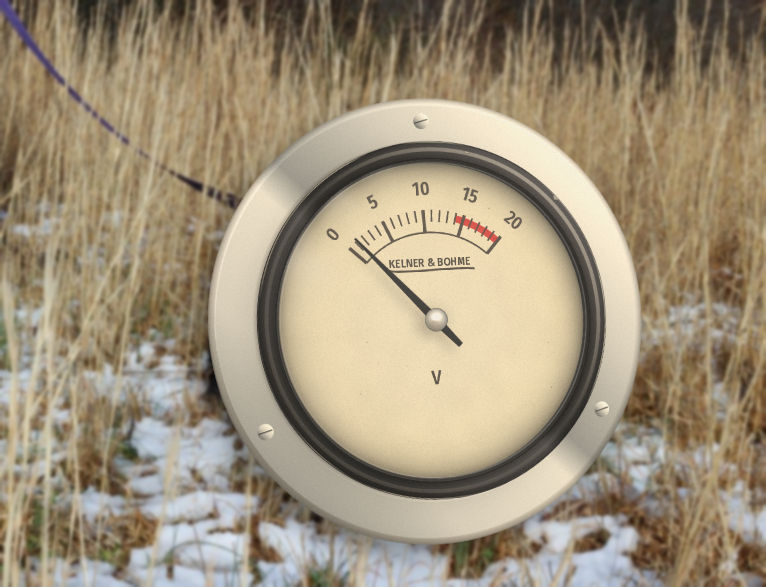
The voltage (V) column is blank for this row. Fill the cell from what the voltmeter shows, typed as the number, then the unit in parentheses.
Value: 1 (V)
